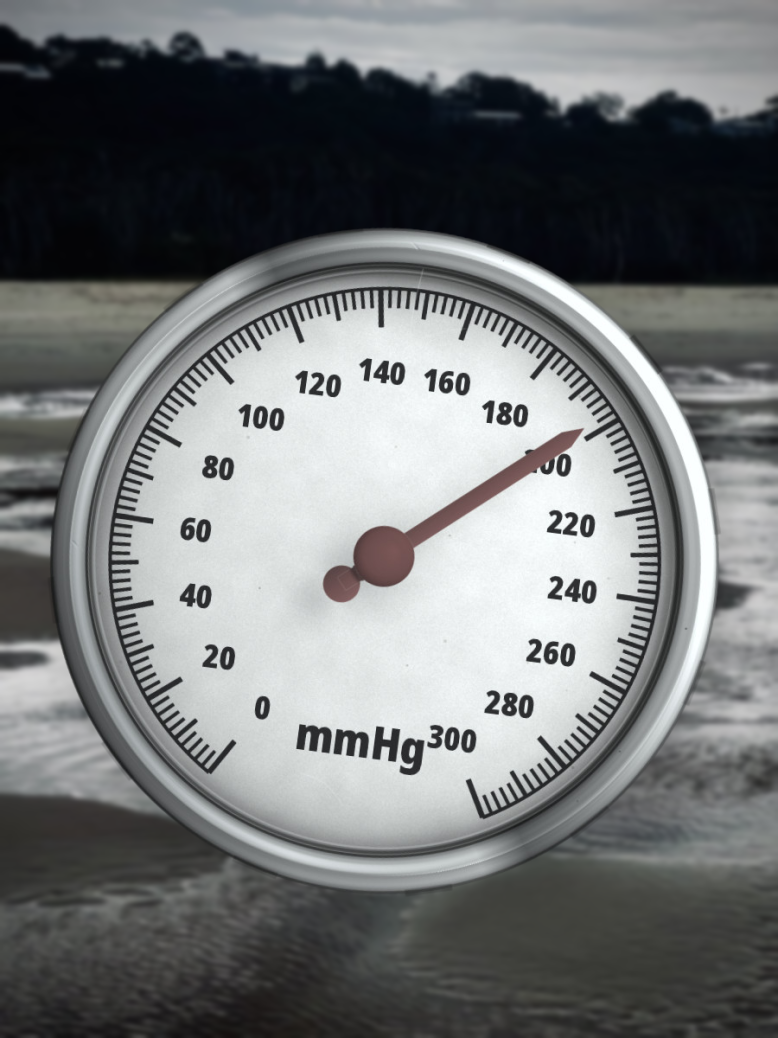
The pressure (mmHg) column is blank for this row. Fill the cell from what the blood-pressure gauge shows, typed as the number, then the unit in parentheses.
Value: 198 (mmHg)
